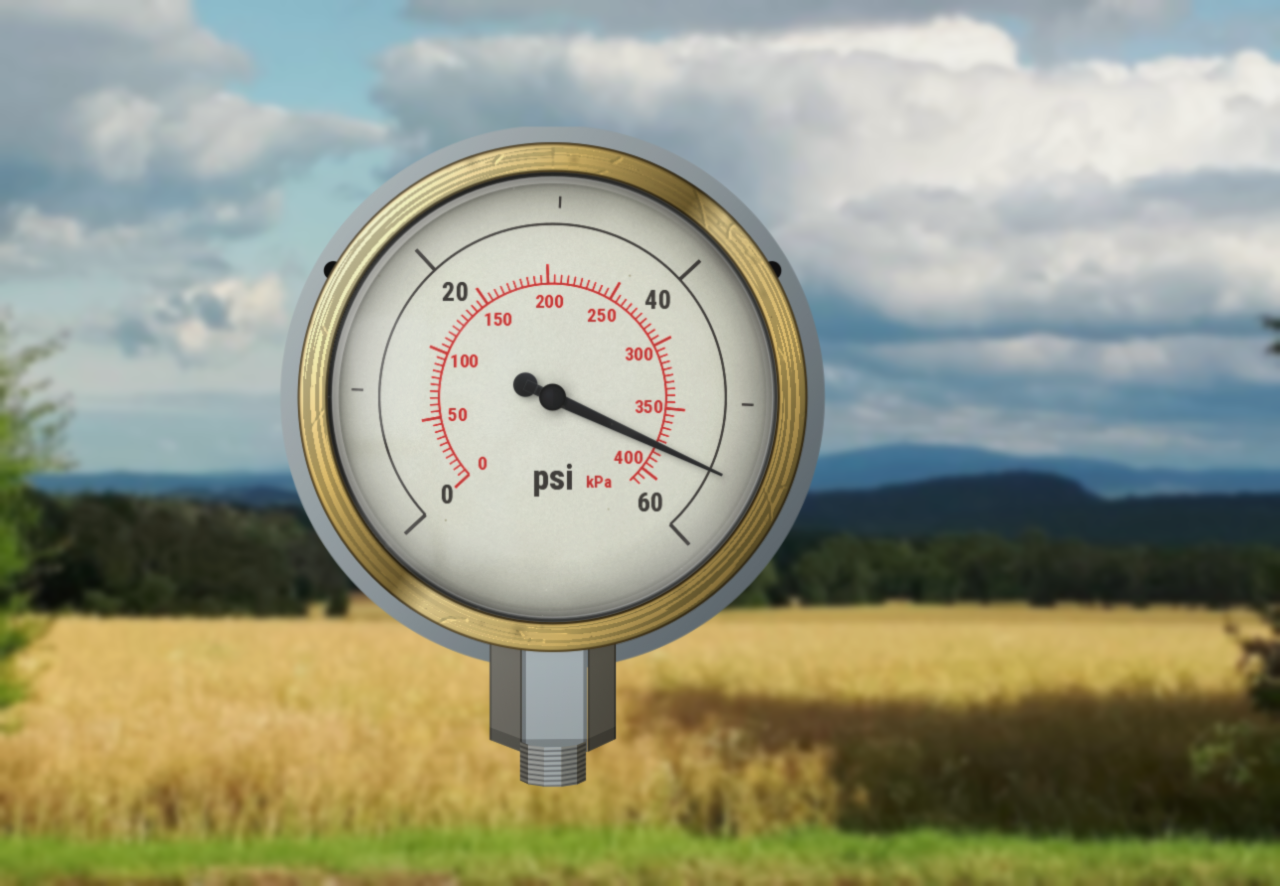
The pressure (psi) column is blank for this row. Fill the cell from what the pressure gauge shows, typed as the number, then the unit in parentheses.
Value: 55 (psi)
